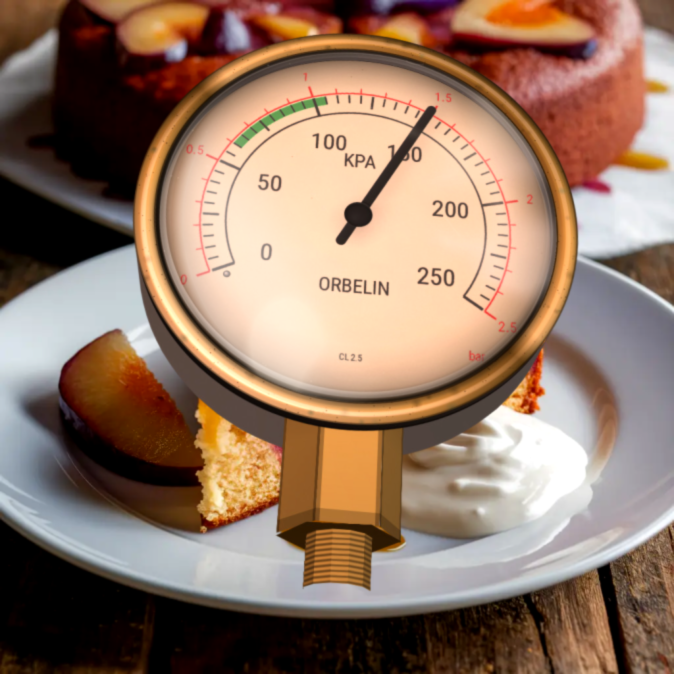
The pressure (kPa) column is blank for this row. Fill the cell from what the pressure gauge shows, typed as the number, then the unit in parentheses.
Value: 150 (kPa)
